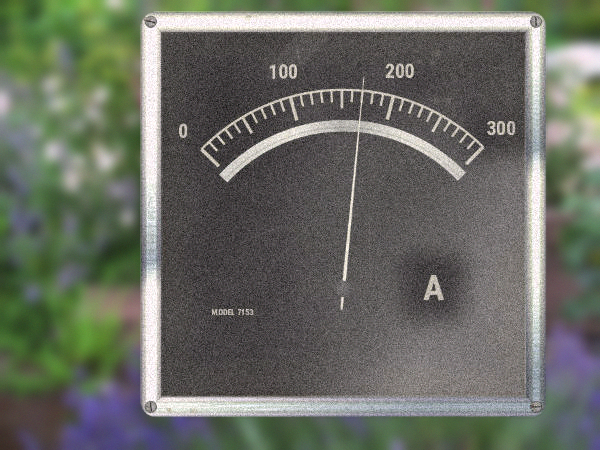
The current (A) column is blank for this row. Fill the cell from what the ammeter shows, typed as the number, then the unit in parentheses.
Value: 170 (A)
